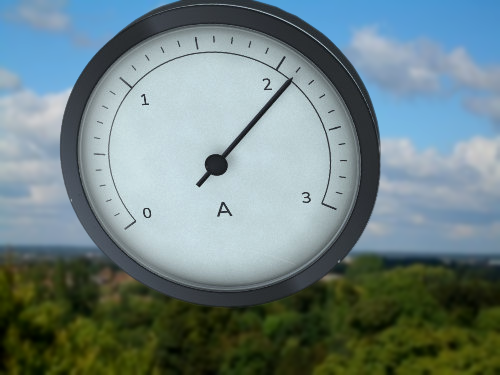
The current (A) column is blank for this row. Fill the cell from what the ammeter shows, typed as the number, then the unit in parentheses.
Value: 2.1 (A)
